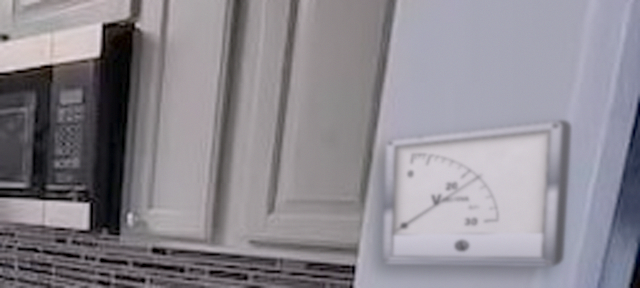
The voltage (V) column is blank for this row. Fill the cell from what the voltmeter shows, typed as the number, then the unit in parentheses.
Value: 22 (V)
